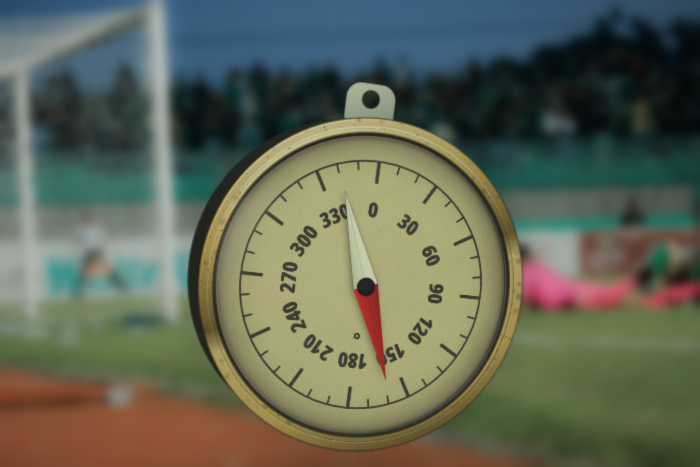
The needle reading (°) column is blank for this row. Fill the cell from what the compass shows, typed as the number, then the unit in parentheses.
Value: 160 (°)
